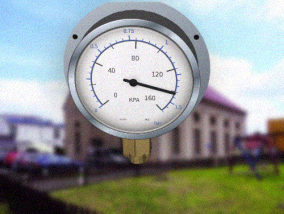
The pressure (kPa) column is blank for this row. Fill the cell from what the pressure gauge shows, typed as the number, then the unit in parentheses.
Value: 140 (kPa)
